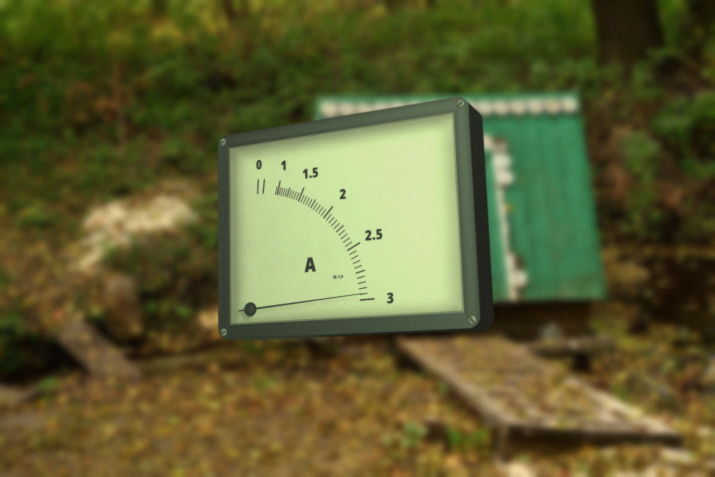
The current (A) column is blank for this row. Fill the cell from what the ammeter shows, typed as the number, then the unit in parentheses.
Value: 2.95 (A)
